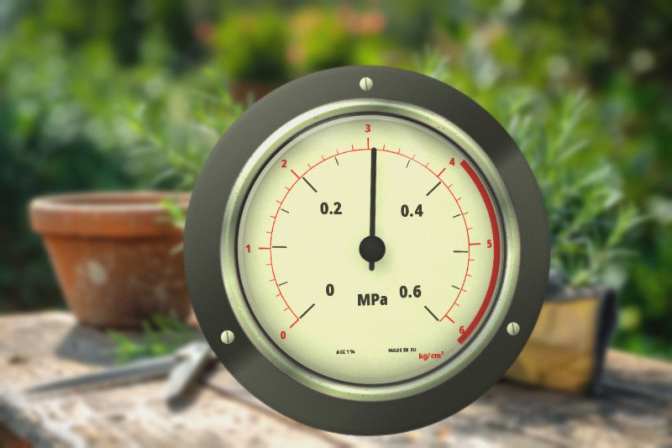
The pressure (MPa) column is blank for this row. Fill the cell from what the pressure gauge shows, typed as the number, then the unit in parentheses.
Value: 0.3 (MPa)
